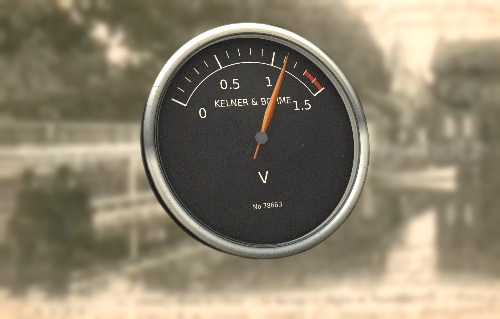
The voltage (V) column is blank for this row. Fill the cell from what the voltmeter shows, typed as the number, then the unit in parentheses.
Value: 1.1 (V)
